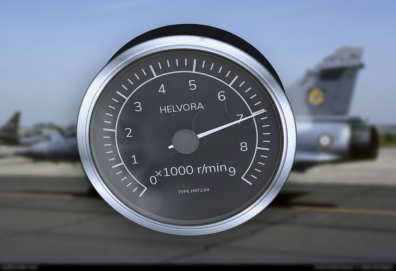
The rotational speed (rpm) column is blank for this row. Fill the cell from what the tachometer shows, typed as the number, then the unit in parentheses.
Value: 7000 (rpm)
